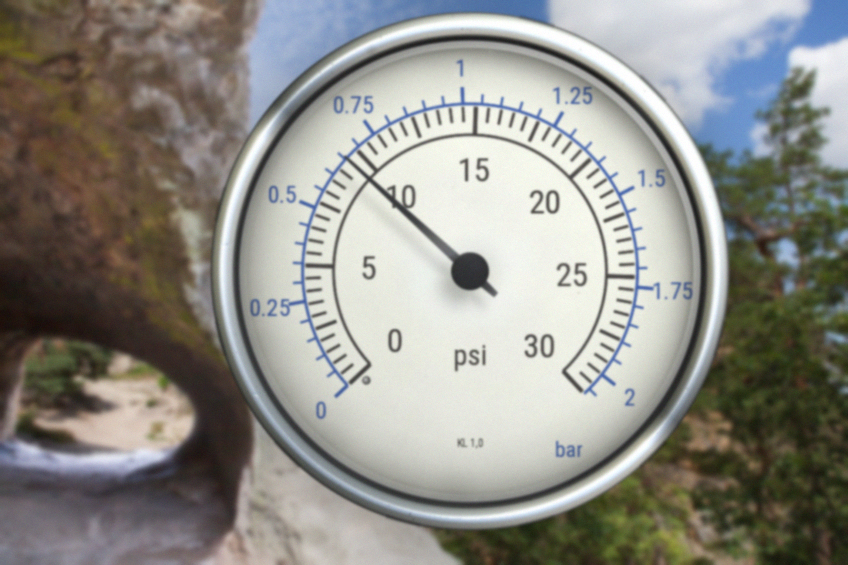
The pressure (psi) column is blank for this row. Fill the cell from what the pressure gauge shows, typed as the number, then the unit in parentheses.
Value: 9.5 (psi)
